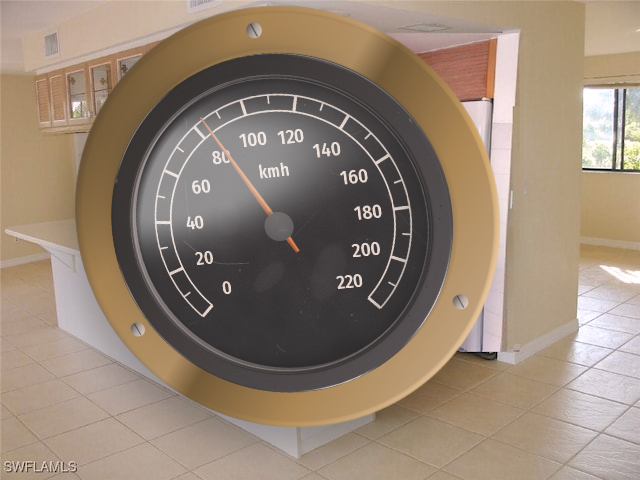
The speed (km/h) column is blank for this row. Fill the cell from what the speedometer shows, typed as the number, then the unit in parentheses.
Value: 85 (km/h)
